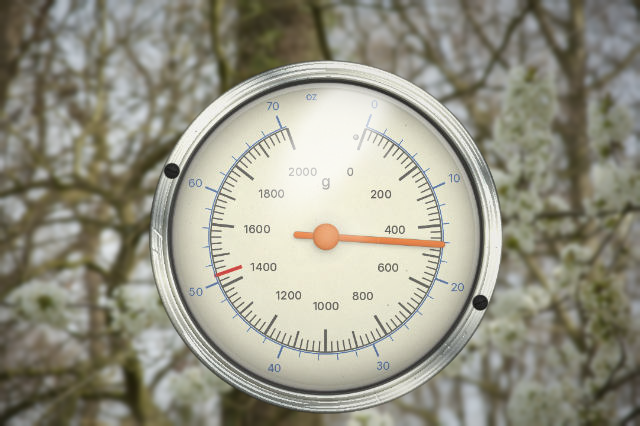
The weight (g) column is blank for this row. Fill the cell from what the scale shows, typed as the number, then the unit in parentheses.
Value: 460 (g)
